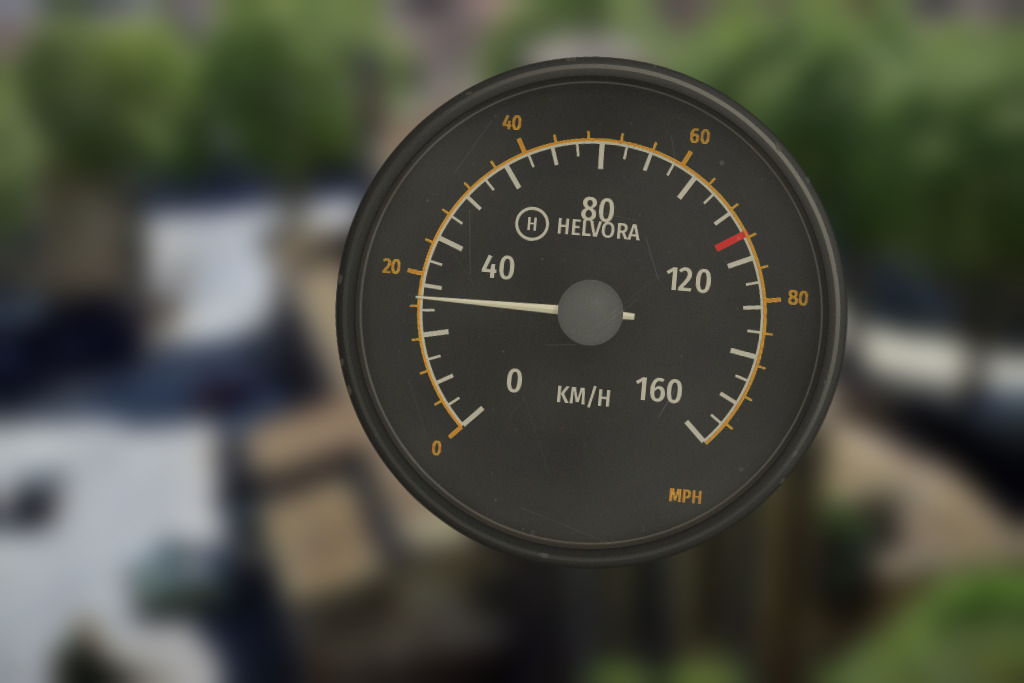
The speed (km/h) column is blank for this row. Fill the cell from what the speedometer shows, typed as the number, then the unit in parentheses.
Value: 27.5 (km/h)
